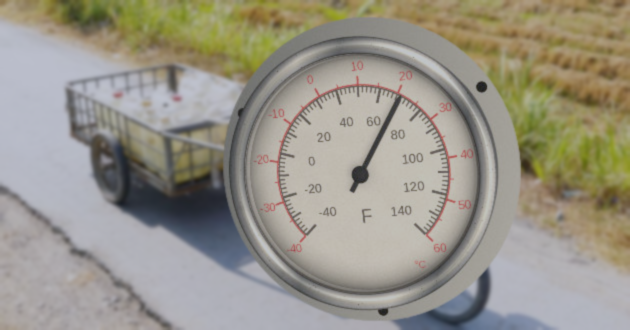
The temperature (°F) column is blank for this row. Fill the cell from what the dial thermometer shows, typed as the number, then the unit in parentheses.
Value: 70 (°F)
